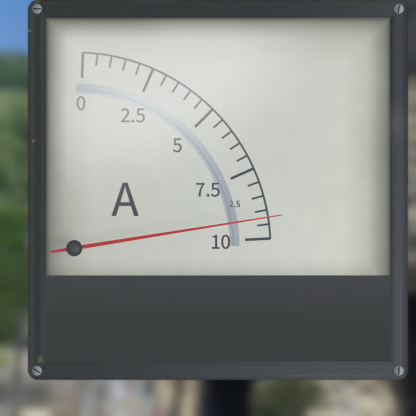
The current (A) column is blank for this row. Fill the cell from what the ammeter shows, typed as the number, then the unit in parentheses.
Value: 9.25 (A)
